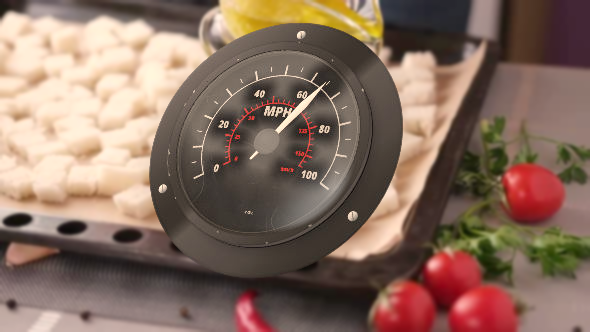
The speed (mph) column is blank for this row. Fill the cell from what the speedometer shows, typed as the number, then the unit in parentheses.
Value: 65 (mph)
